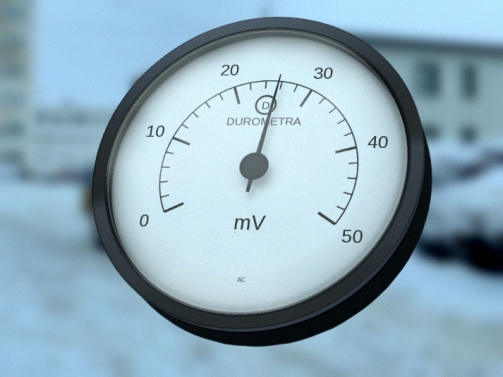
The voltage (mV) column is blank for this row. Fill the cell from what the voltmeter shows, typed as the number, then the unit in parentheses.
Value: 26 (mV)
